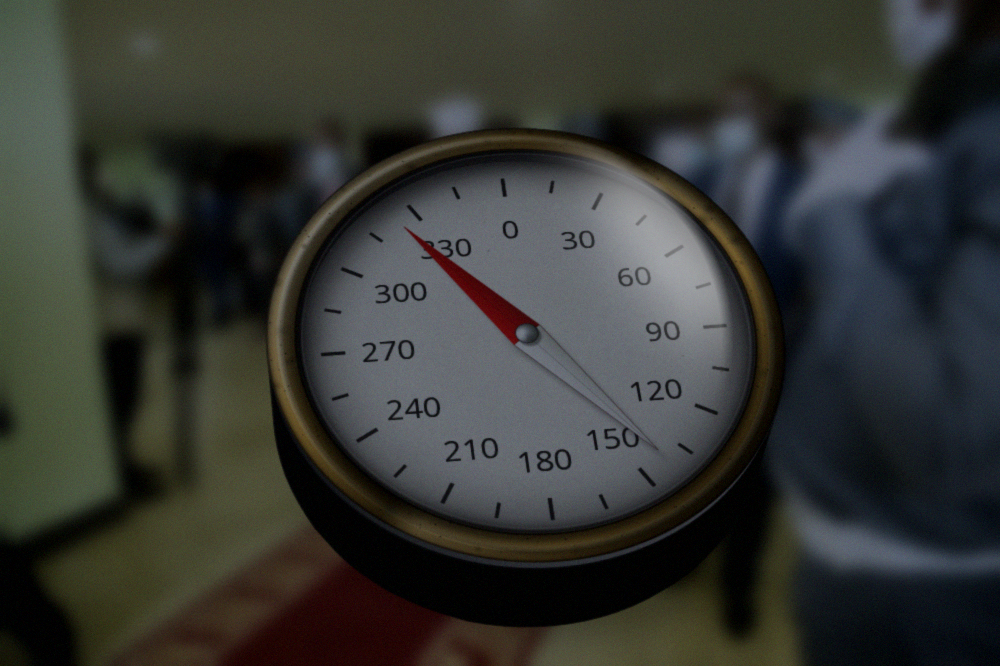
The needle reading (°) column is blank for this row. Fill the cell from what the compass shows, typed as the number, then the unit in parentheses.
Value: 322.5 (°)
